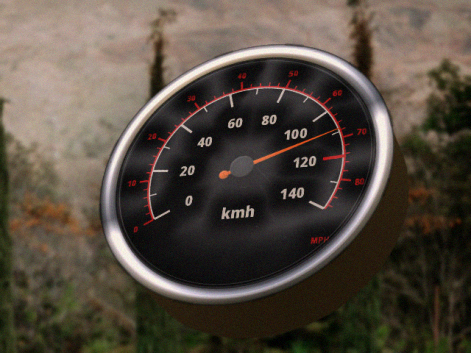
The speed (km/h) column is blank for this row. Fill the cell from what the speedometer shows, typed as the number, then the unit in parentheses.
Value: 110 (km/h)
